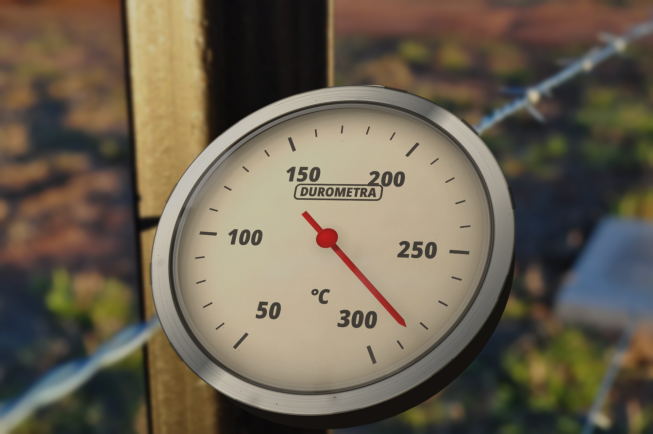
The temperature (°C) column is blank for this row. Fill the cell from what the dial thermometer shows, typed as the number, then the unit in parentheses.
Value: 285 (°C)
